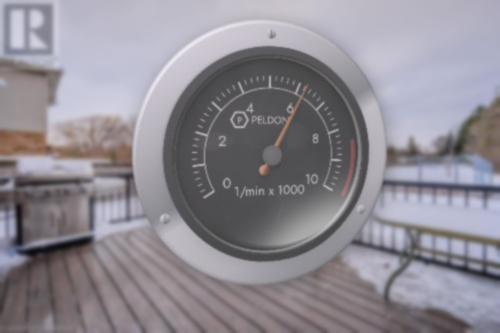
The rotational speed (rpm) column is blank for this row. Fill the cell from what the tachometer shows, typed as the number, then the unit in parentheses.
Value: 6200 (rpm)
